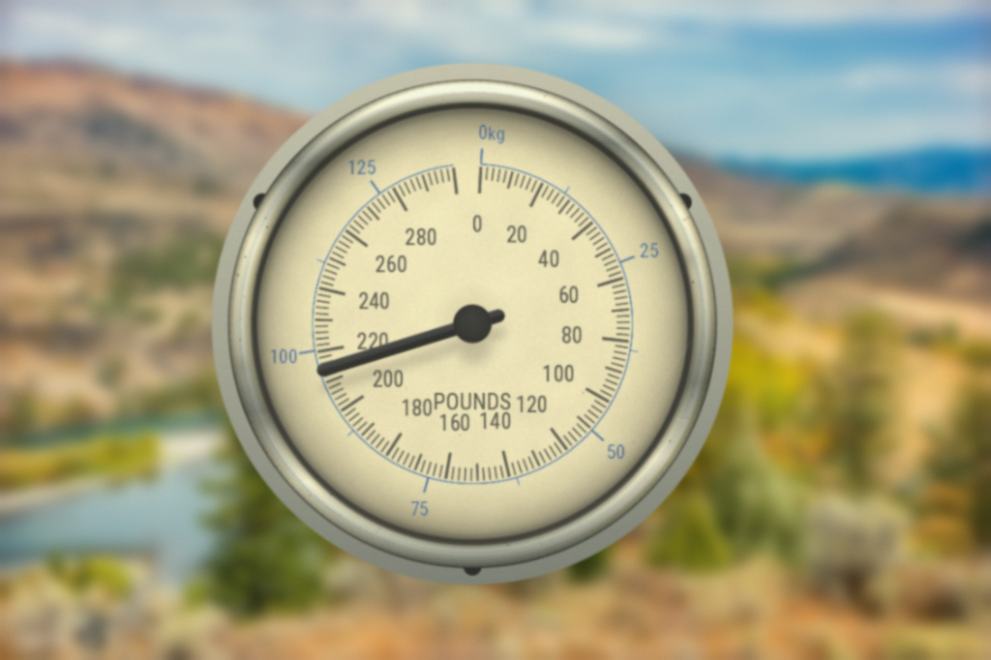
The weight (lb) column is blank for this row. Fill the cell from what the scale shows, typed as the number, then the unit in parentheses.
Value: 214 (lb)
